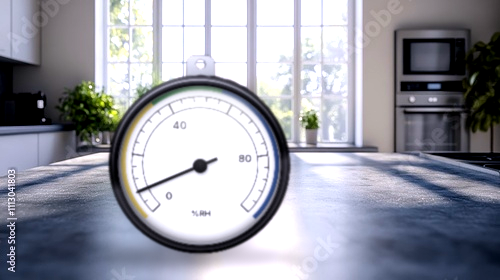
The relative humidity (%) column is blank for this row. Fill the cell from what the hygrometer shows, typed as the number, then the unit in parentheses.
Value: 8 (%)
